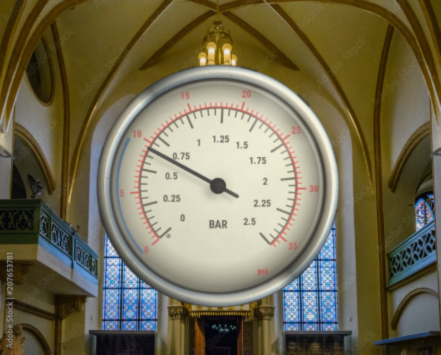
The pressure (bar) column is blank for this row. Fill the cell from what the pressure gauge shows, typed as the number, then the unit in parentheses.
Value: 0.65 (bar)
